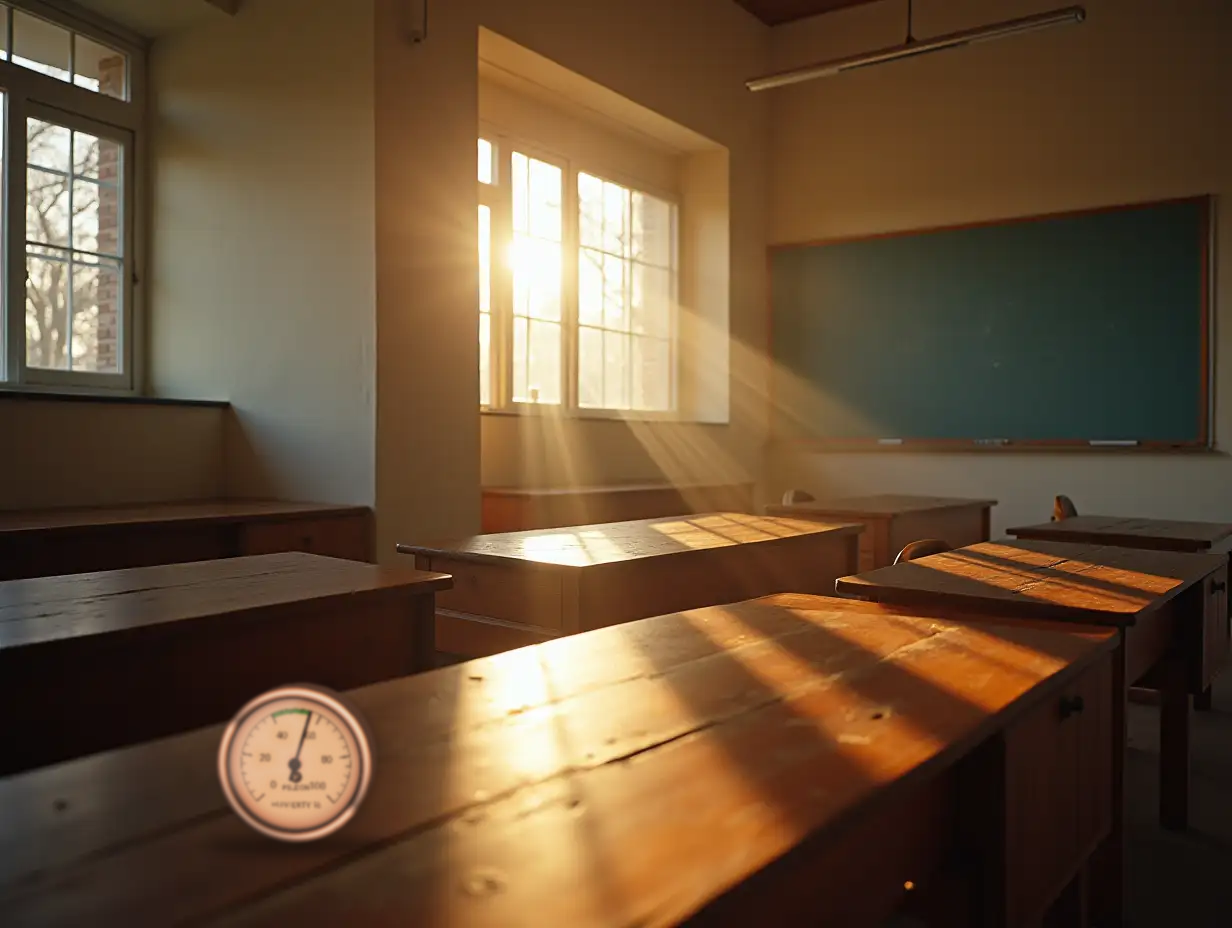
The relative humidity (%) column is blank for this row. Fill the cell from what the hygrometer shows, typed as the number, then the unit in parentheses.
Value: 56 (%)
